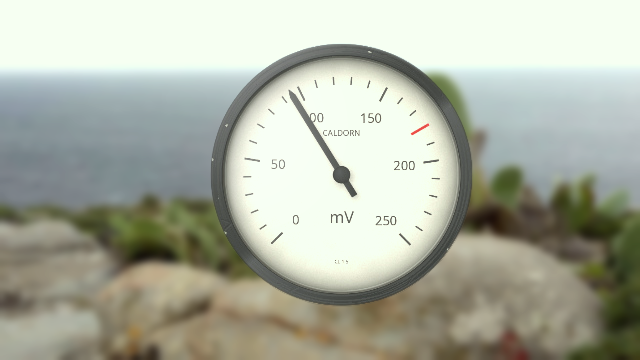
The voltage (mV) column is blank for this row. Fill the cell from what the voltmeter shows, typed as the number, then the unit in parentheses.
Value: 95 (mV)
